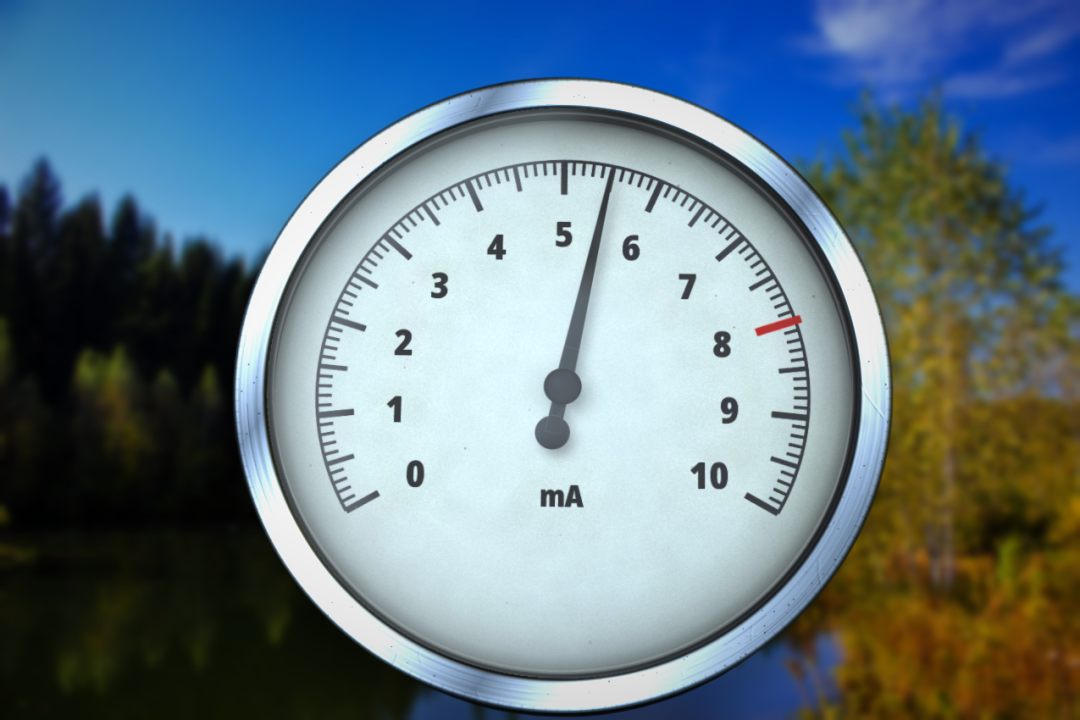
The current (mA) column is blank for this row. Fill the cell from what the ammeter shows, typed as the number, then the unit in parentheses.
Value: 5.5 (mA)
